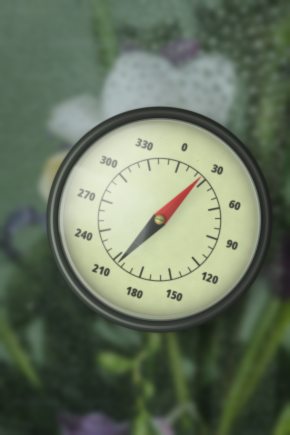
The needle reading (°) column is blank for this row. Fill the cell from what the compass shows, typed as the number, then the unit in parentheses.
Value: 25 (°)
